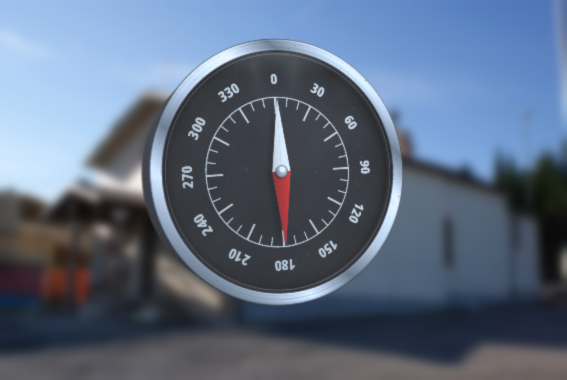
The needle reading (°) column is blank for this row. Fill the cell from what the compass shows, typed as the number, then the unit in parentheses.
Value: 180 (°)
